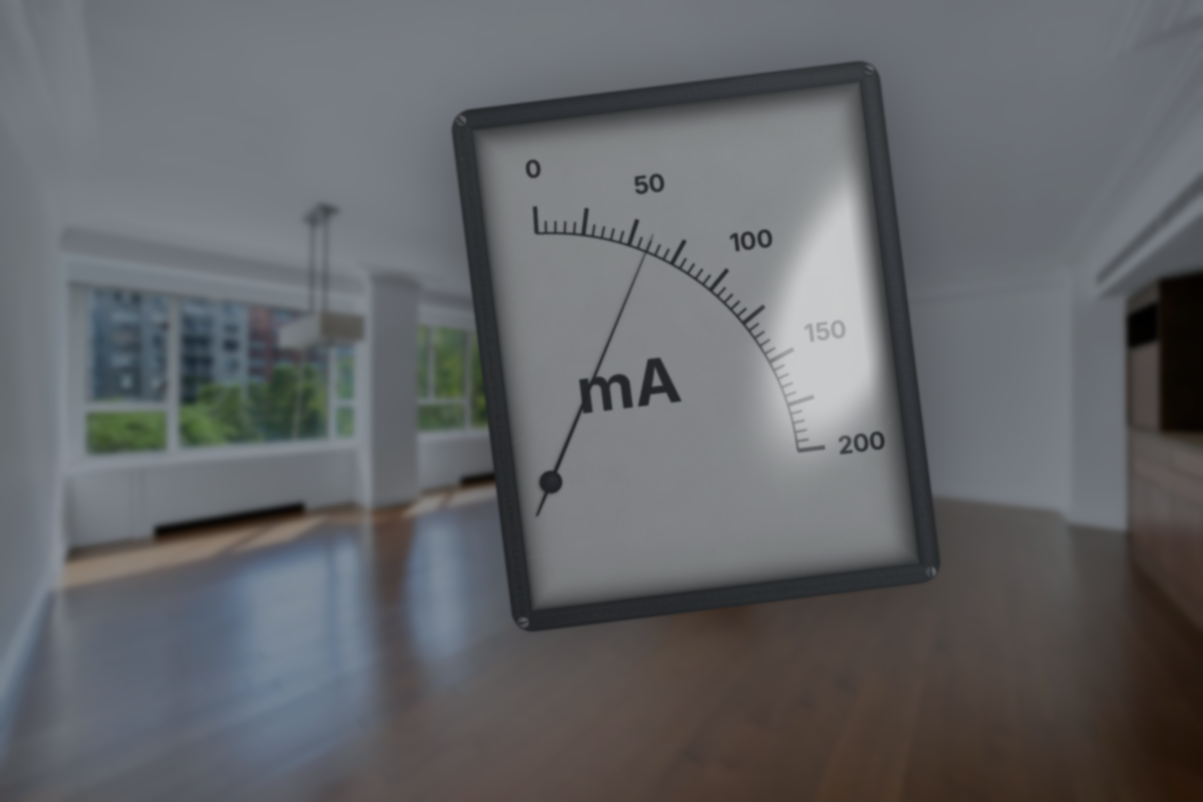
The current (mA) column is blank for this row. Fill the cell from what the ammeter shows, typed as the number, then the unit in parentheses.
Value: 60 (mA)
